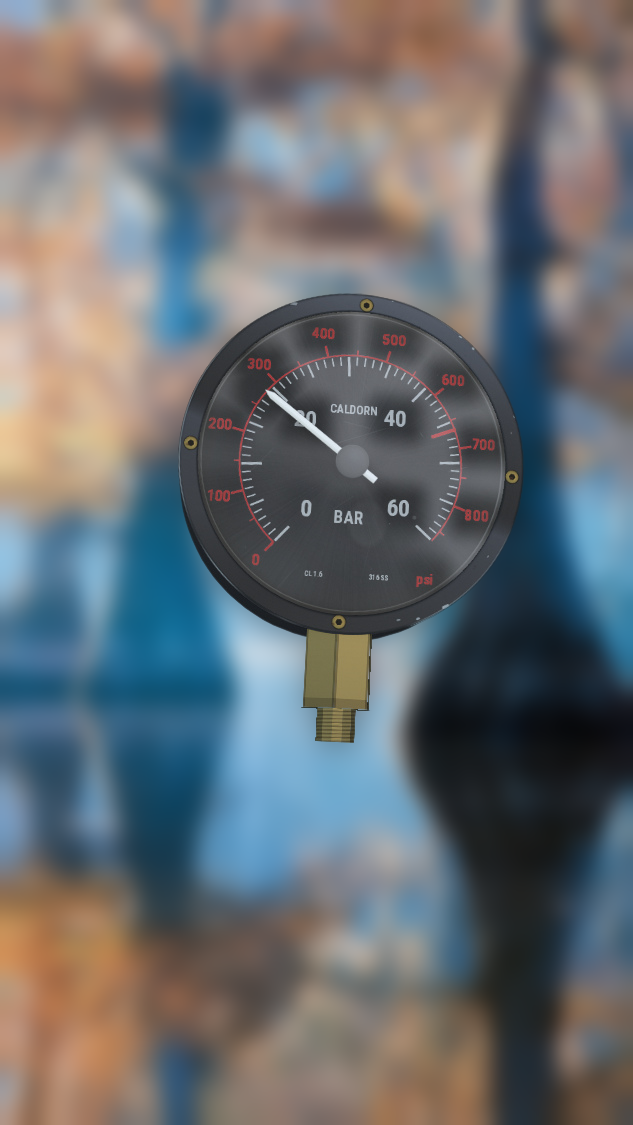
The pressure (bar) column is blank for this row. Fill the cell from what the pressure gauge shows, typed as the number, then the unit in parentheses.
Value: 19 (bar)
